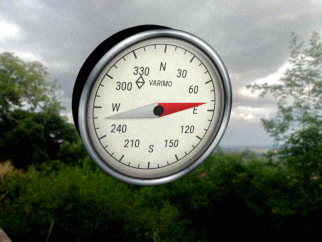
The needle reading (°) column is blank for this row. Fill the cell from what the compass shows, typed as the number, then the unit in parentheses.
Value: 80 (°)
